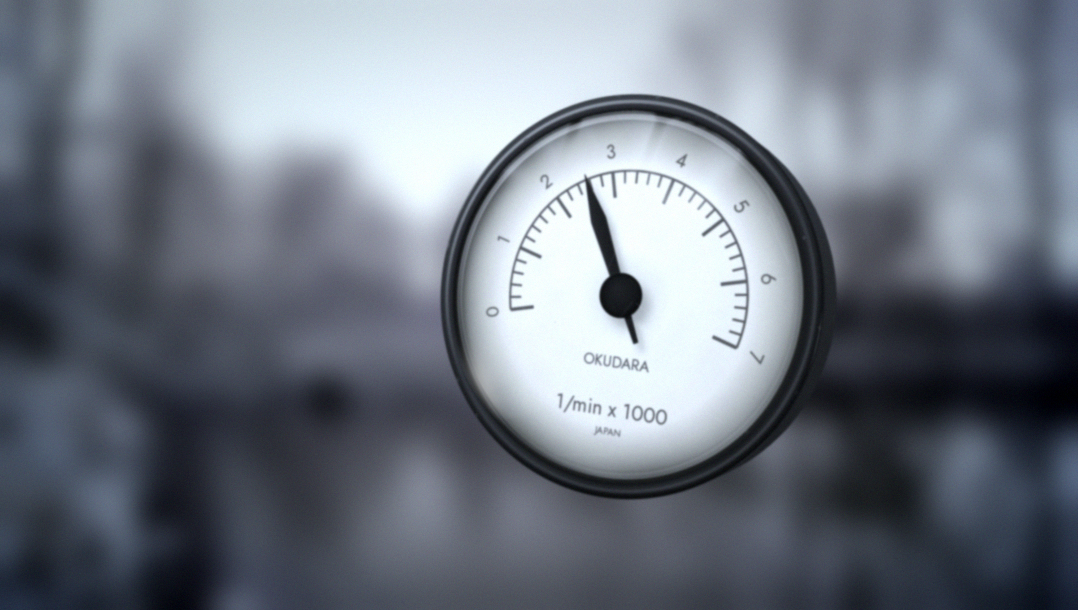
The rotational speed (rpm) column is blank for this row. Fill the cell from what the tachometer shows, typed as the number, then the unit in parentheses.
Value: 2600 (rpm)
